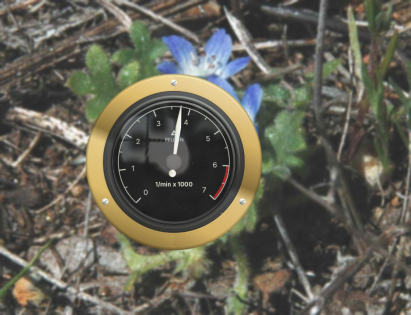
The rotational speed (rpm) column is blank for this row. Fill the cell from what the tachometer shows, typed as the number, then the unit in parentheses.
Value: 3750 (rpm)
